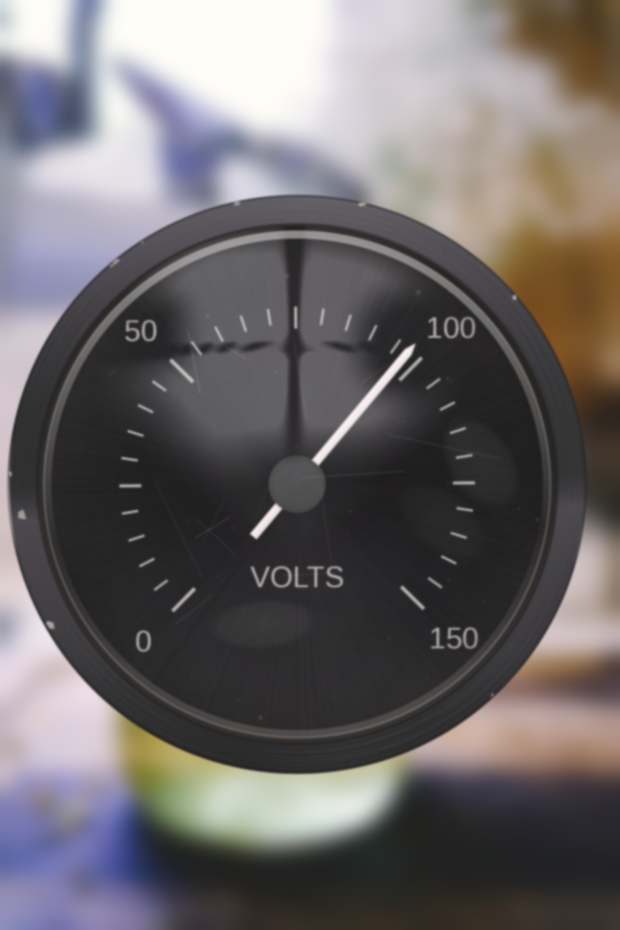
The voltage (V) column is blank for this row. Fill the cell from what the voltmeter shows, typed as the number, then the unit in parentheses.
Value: 97.5 (V)
